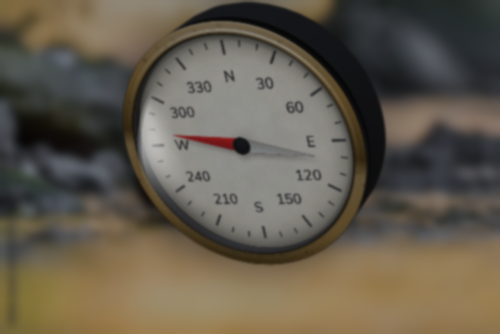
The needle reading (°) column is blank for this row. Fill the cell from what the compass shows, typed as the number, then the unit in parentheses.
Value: 280 (°)
